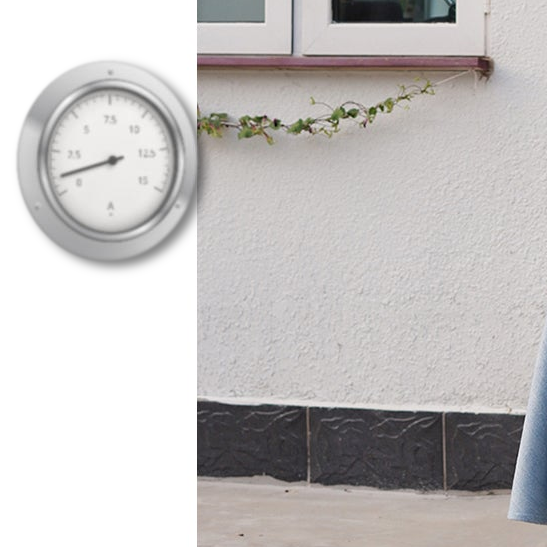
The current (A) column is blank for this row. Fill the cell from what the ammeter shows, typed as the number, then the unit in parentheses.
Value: 1 (A)
